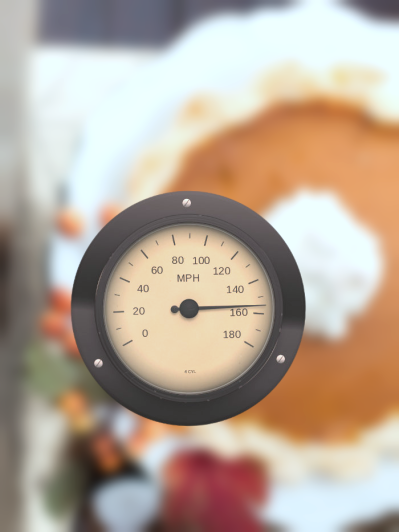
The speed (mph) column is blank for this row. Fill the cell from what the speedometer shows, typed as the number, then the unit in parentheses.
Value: 155 (mph)
